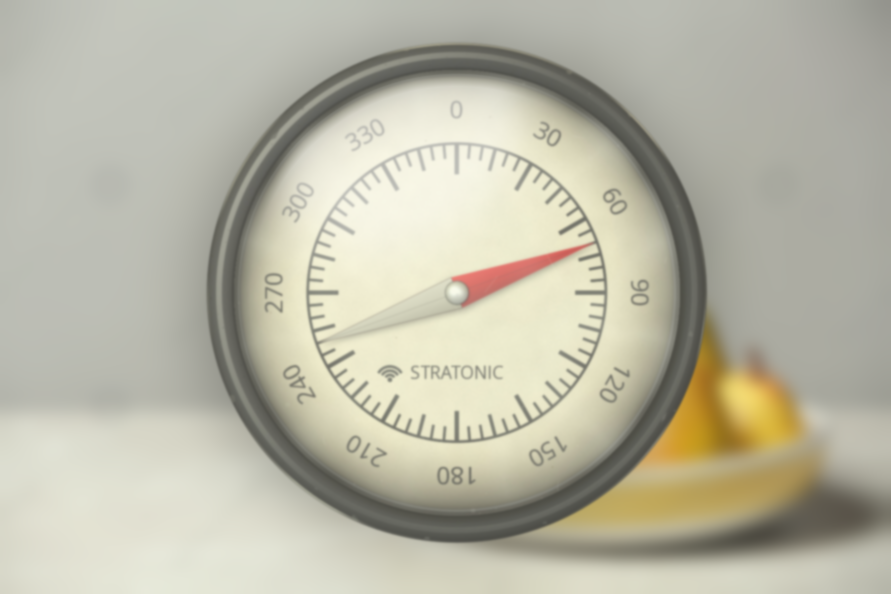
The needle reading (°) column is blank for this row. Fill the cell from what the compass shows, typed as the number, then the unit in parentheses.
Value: 70 (°)
